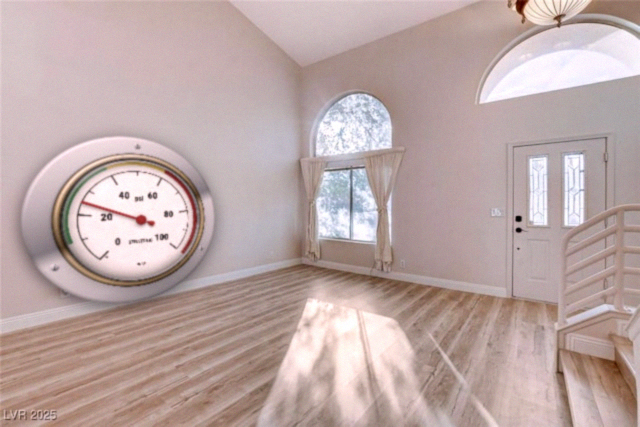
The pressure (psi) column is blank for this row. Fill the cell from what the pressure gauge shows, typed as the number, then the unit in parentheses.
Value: 25 (psi)
